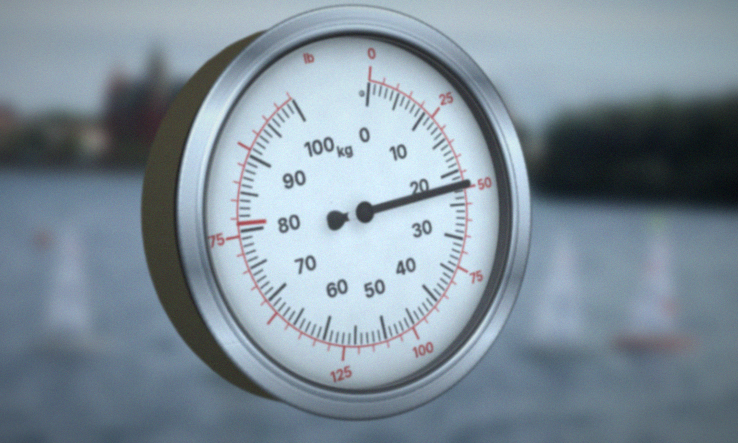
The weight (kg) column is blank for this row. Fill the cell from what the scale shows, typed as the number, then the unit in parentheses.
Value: 22 (kg)
